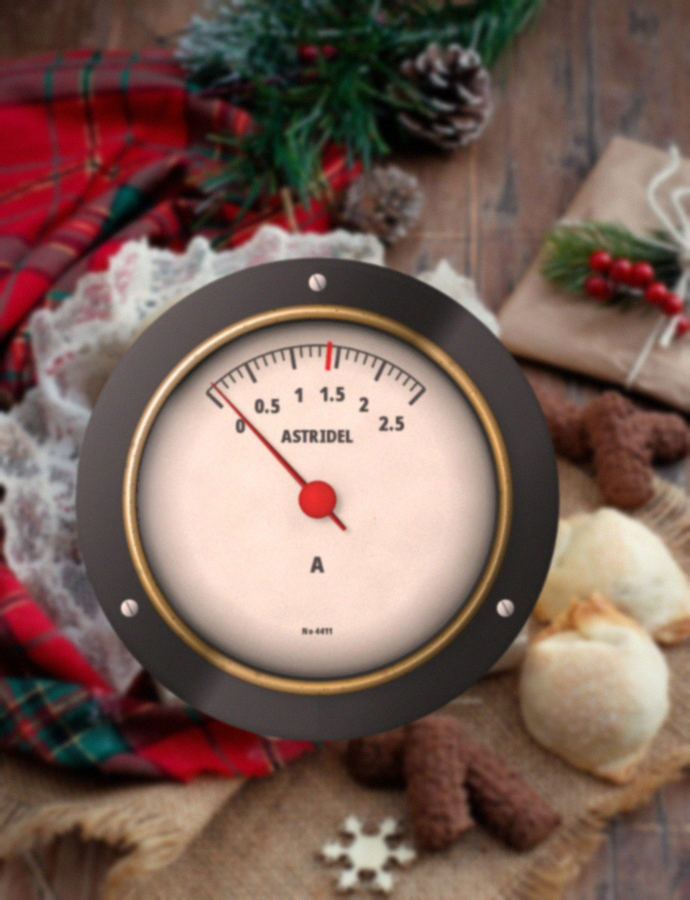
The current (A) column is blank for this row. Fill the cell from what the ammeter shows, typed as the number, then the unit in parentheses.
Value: 0.1 (A)
